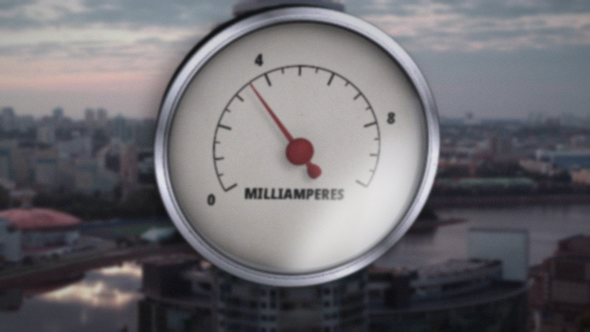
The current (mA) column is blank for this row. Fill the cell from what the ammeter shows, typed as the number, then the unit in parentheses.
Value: 3.5 (mA)
